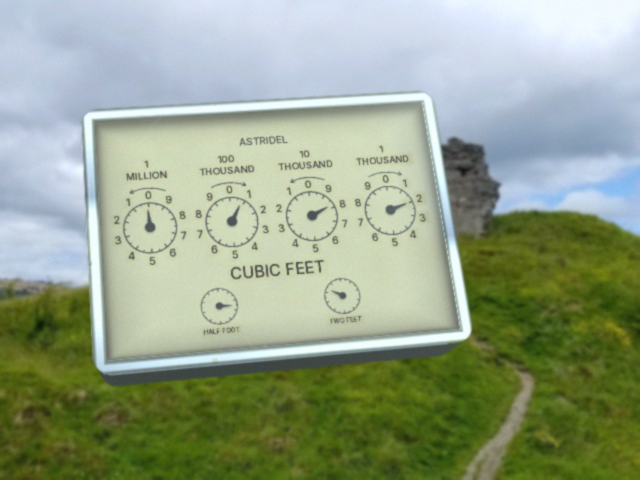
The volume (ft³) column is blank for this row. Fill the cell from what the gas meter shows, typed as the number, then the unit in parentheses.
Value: 8200 (ft³)
